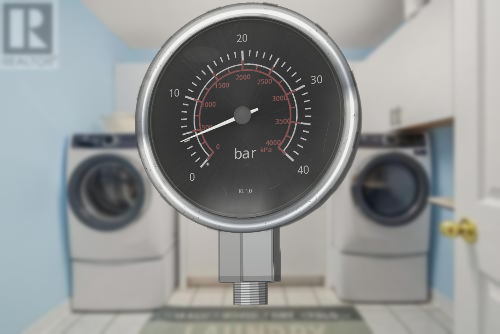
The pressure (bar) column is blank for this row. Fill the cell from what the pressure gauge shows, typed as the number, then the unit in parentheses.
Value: 4 (bar)
